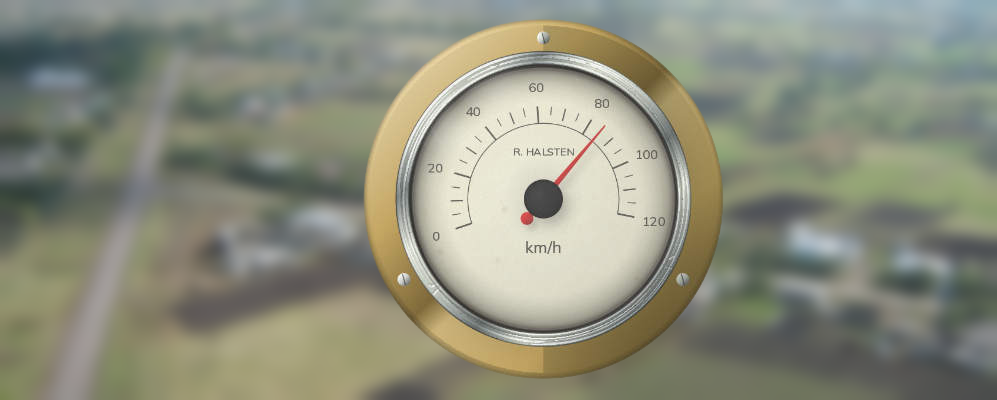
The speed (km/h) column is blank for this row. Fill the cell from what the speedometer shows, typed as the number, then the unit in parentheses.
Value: 85 (km/h)
